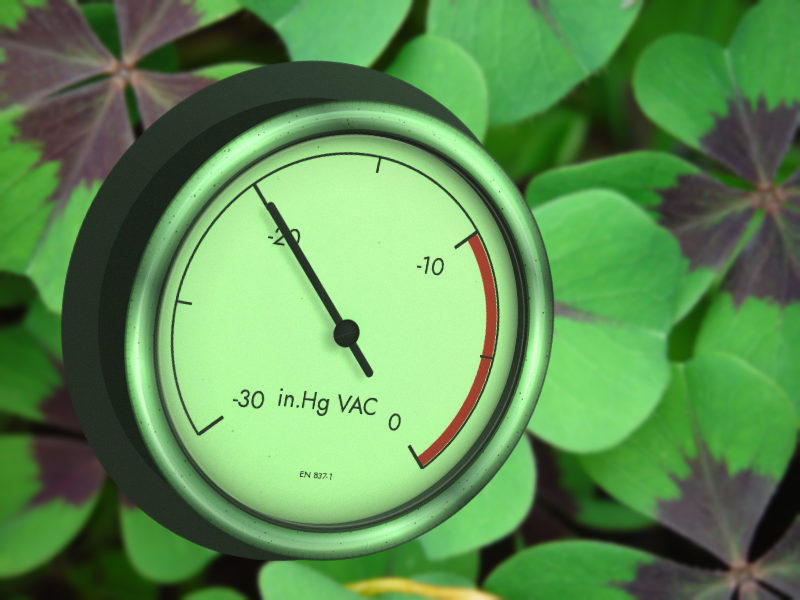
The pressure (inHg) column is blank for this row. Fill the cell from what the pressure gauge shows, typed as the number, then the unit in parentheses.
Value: -20 (inHg)
